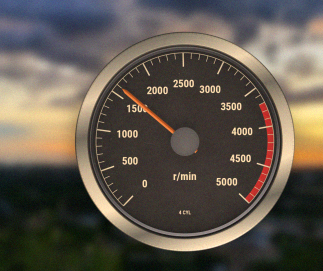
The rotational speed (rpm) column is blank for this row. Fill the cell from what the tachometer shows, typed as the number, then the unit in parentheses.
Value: 1600 (rpm)
